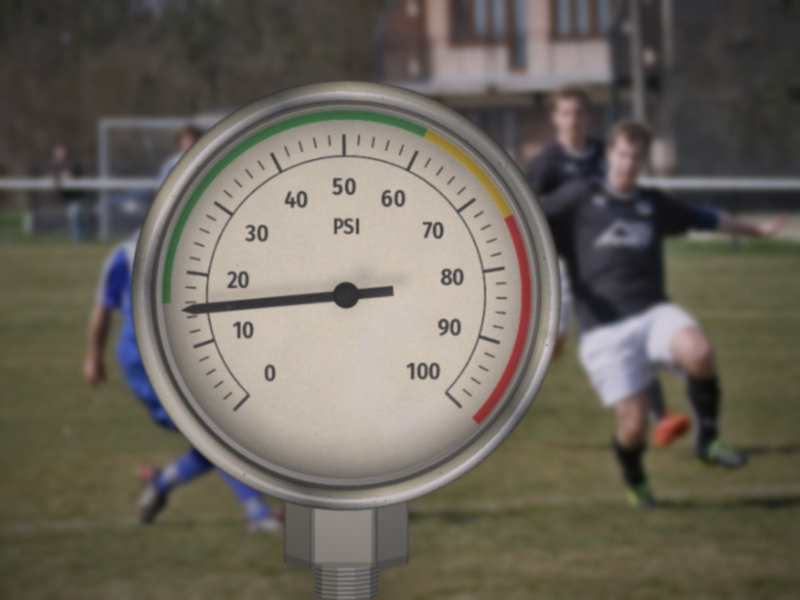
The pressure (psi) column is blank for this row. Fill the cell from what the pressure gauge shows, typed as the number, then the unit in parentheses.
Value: 15 (psi)
